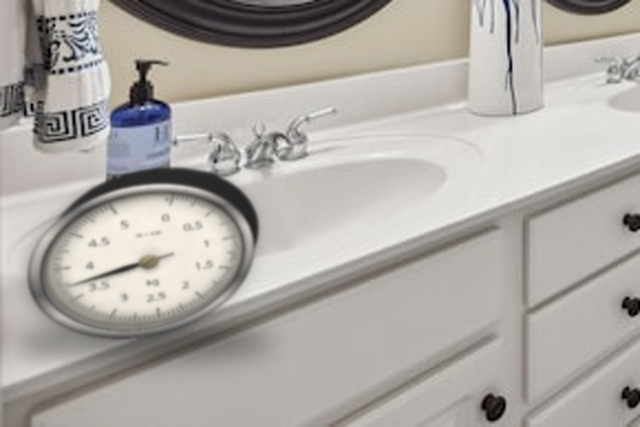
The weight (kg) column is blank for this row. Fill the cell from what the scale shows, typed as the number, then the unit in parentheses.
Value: 3.75 (kg)
